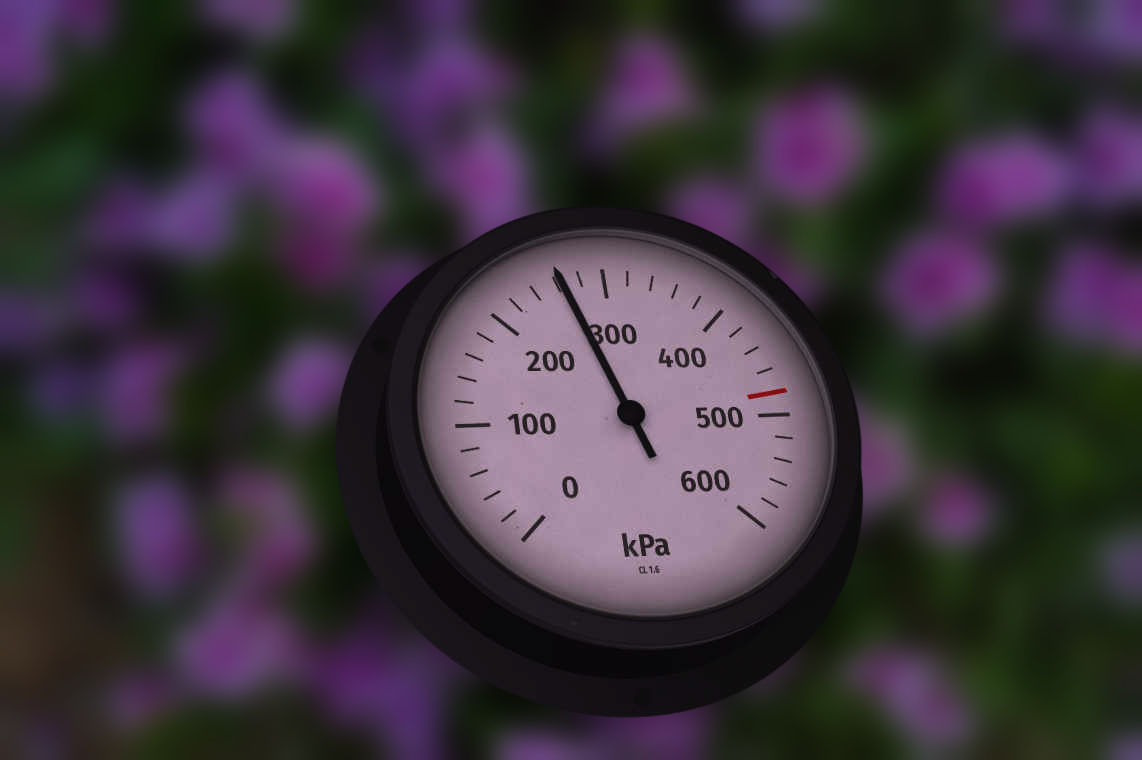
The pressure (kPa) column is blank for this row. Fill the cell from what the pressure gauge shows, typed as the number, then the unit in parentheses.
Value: 260 (kPa)
